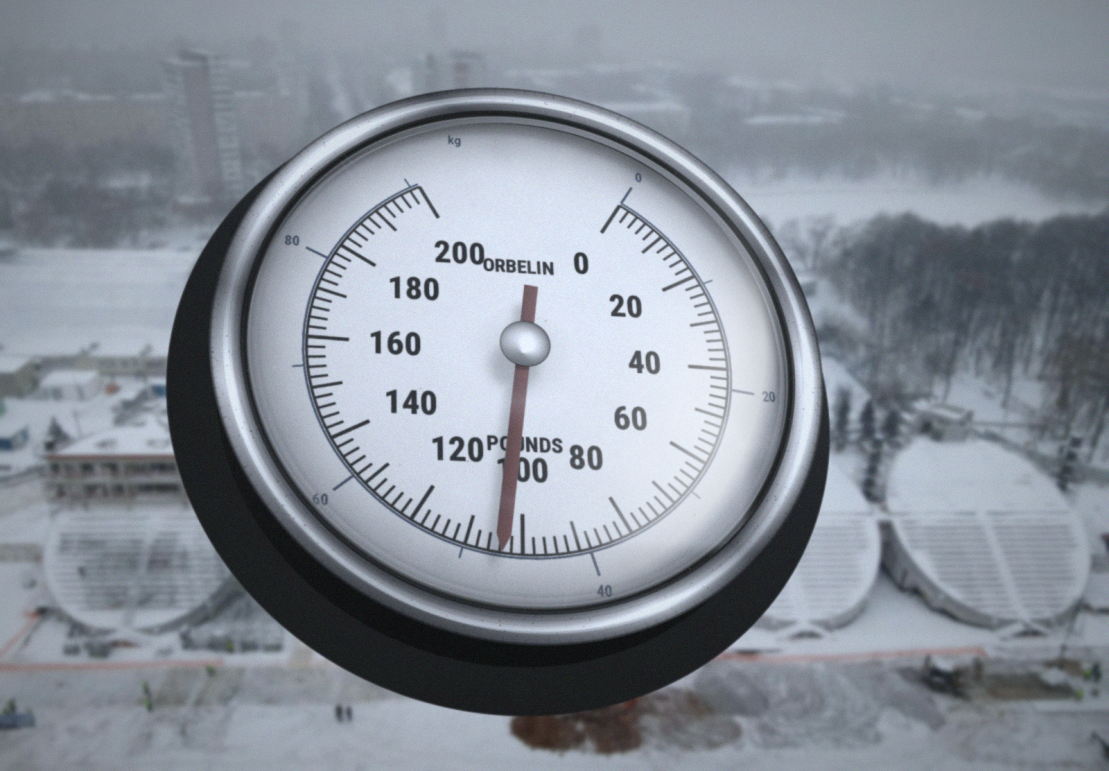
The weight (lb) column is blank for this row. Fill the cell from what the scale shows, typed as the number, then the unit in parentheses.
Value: 104 (lb)
